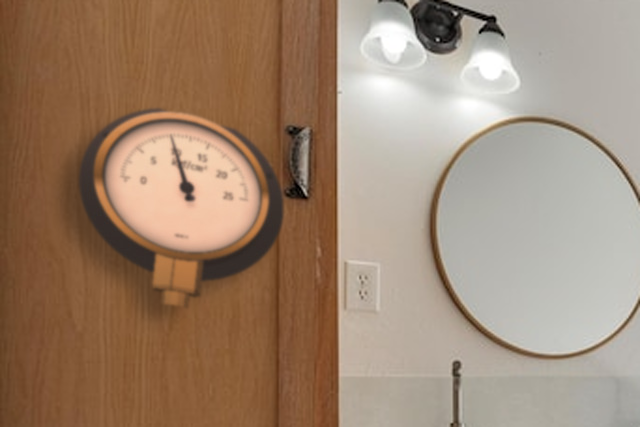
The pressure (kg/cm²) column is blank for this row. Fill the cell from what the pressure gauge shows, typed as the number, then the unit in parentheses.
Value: 10 (kg/cm²)
